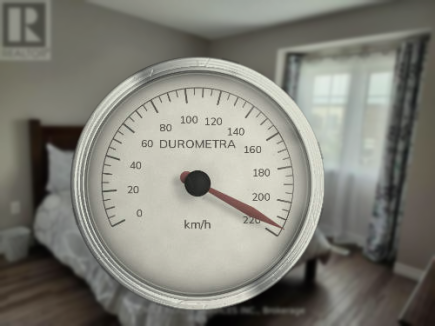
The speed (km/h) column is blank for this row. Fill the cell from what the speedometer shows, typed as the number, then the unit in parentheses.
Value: 215 (km/h)
